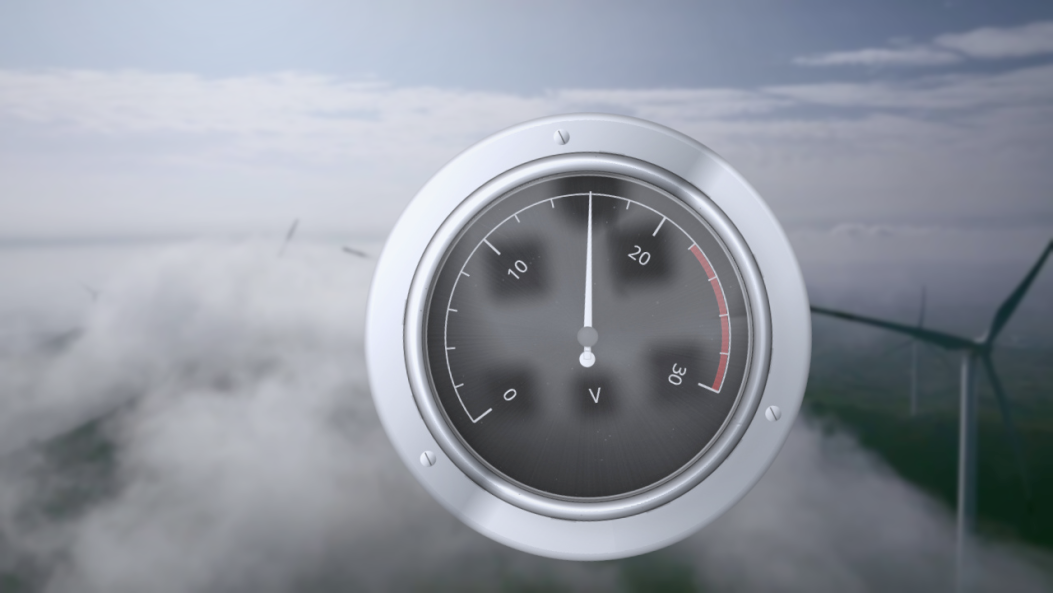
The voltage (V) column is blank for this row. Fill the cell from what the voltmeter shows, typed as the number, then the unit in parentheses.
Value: 16 (V)
